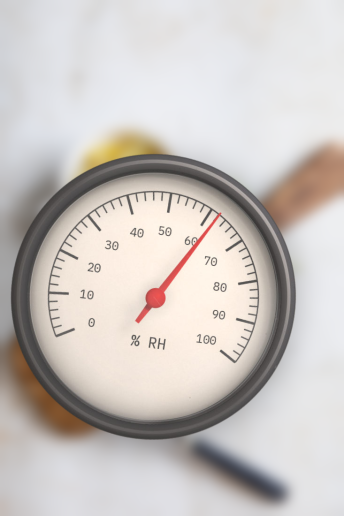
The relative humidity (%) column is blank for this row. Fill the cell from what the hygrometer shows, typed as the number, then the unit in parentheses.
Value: 62 (%)
